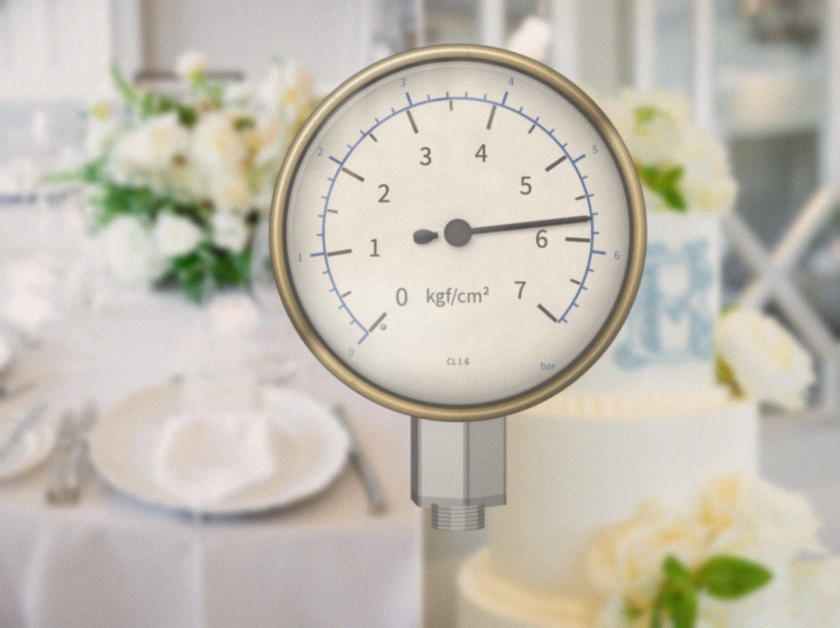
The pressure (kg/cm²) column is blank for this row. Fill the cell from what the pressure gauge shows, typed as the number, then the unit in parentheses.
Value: 5.75 (kg/cm²)
